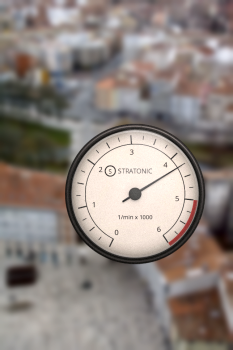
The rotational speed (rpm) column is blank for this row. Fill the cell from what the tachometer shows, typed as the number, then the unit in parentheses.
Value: 4250 (rpm)
